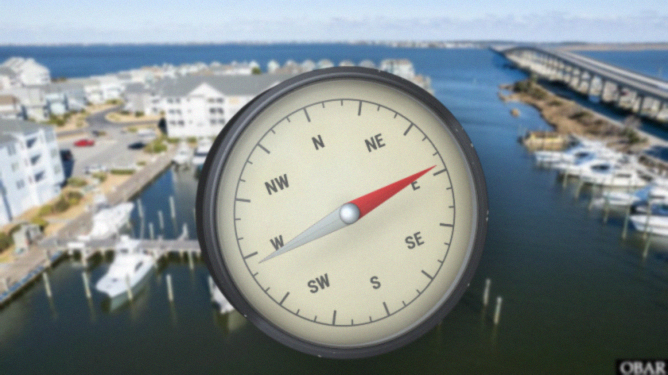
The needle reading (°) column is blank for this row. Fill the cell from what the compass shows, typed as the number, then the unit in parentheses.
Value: 85 (°)
